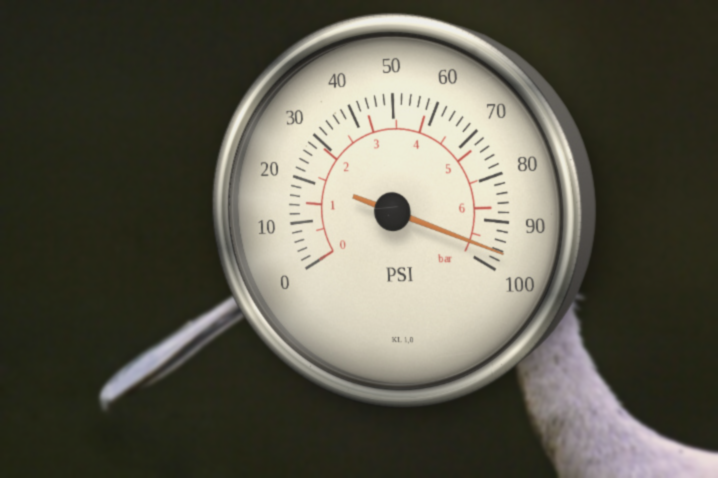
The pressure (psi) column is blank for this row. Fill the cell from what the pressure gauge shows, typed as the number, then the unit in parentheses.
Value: 96 (psi)
